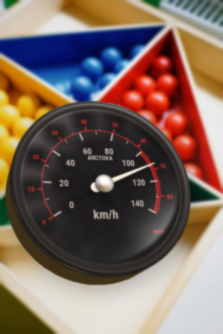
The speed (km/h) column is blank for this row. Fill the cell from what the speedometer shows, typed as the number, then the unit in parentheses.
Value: 110 (km/h)
